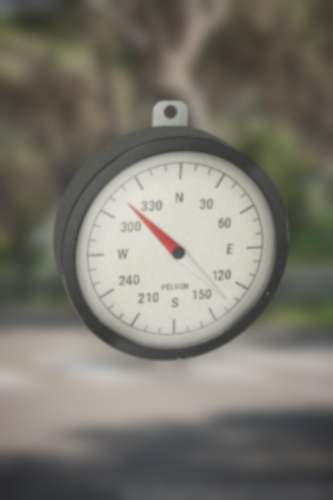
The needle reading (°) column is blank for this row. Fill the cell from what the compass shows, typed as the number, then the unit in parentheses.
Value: 315 (°)
